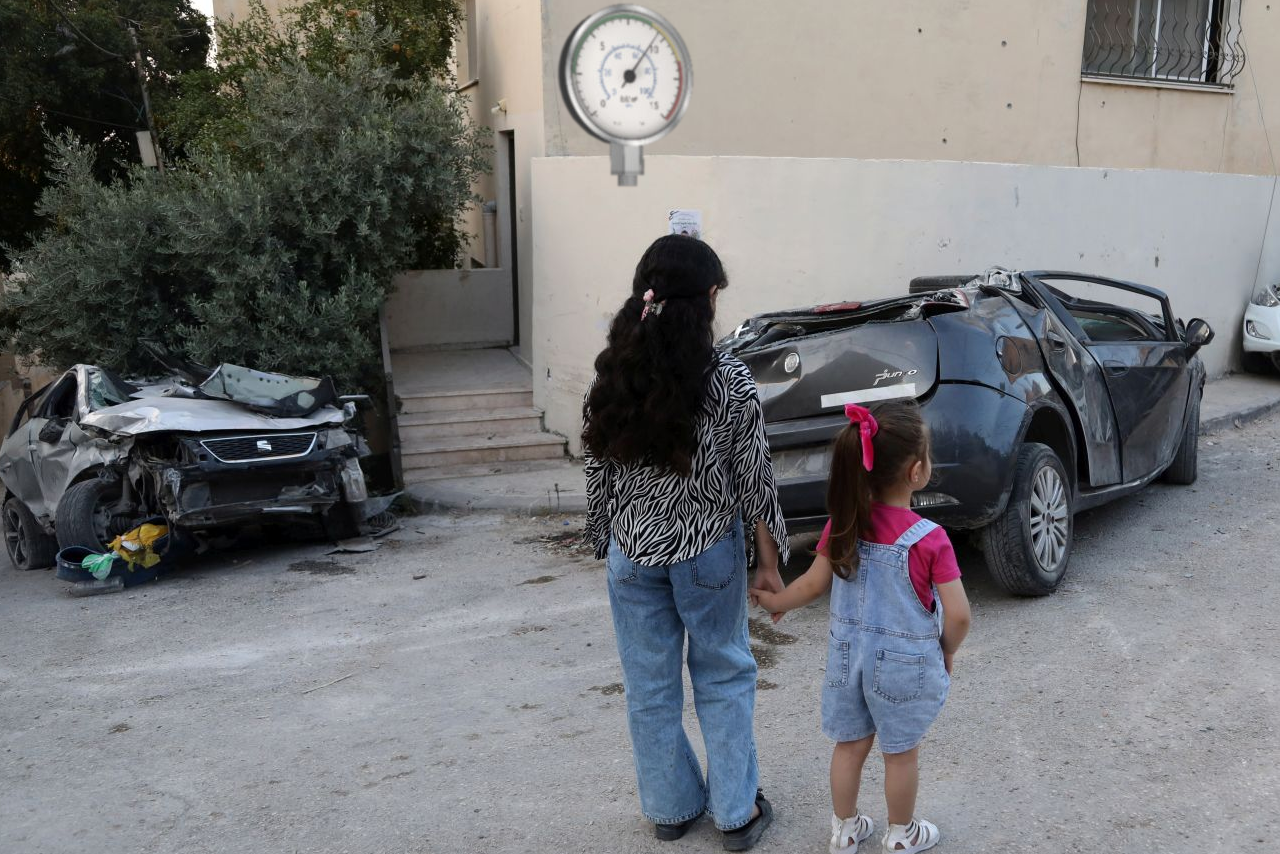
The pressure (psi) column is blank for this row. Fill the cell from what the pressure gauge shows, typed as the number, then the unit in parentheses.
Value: 9.5 (psi)
